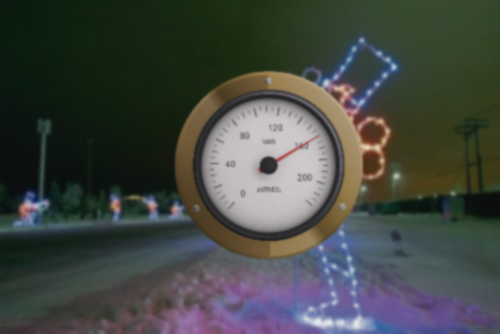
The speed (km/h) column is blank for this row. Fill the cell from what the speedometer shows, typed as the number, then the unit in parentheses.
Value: 160 (km/h)
